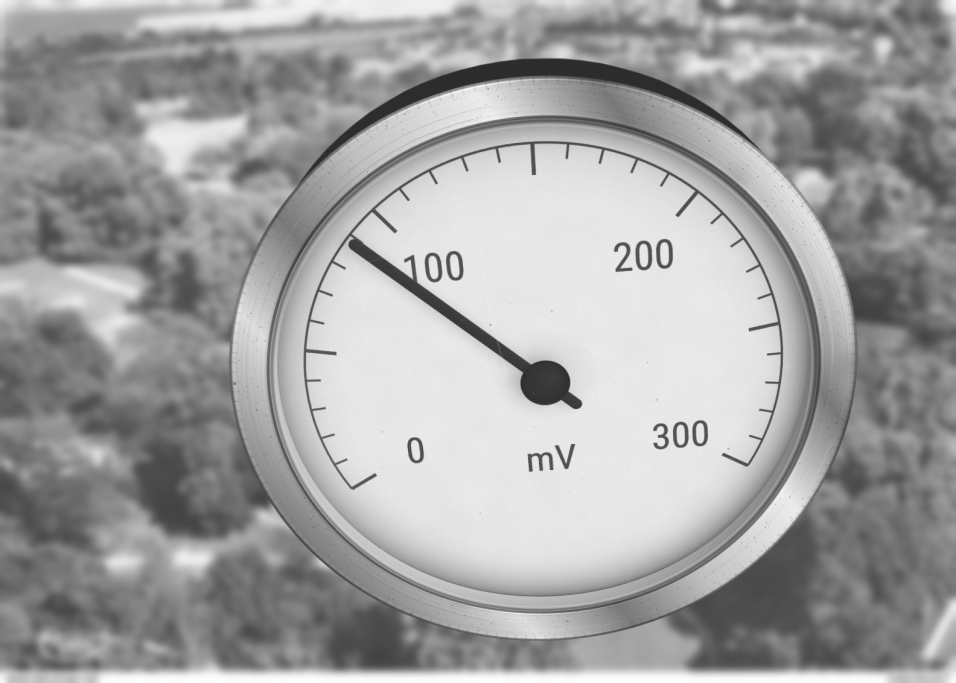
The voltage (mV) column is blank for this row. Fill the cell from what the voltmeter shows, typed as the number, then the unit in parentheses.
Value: 90 (mV)
